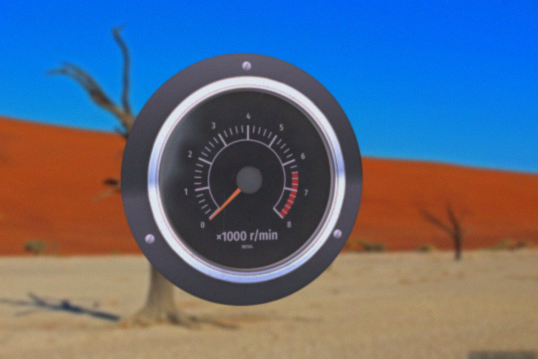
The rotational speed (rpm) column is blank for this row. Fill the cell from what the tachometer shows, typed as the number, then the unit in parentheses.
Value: 0 (rpm)
